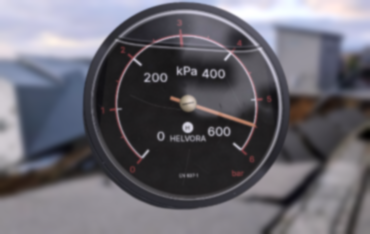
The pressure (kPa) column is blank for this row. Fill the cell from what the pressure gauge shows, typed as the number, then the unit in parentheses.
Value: 550 (kPa)
